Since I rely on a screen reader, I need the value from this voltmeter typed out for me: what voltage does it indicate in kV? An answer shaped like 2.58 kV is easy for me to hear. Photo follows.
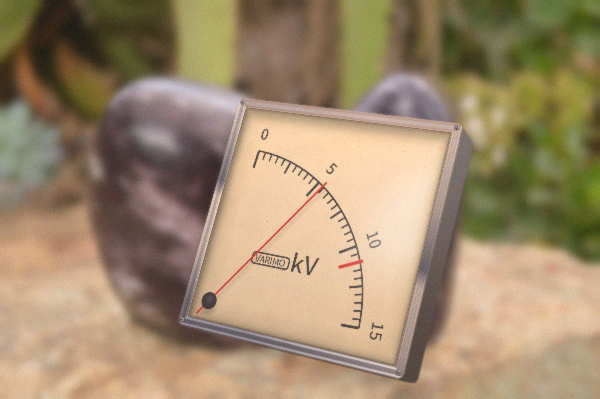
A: 5.5 kV
